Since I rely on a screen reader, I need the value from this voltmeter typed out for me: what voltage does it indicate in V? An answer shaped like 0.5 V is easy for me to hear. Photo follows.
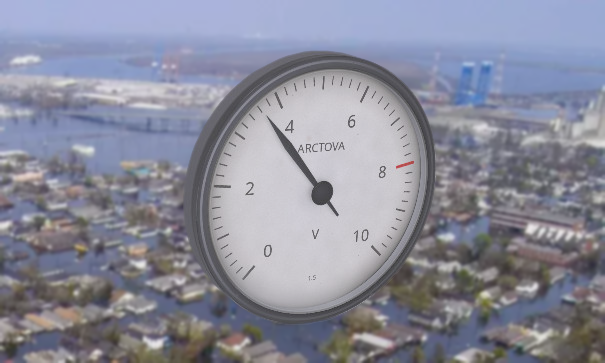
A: 3.6 V
